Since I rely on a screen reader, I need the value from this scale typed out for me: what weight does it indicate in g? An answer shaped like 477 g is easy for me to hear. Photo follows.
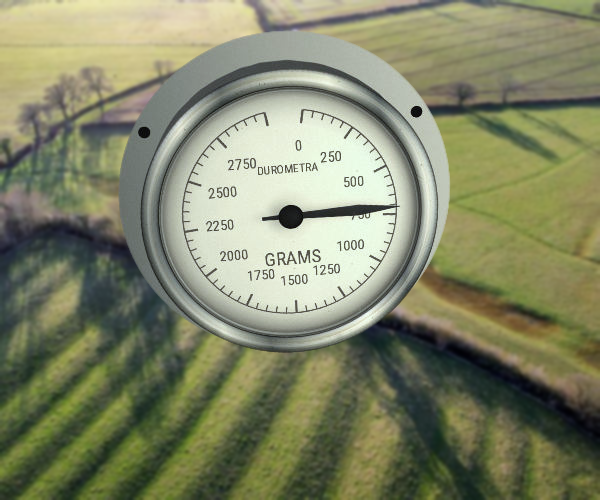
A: 700 g
